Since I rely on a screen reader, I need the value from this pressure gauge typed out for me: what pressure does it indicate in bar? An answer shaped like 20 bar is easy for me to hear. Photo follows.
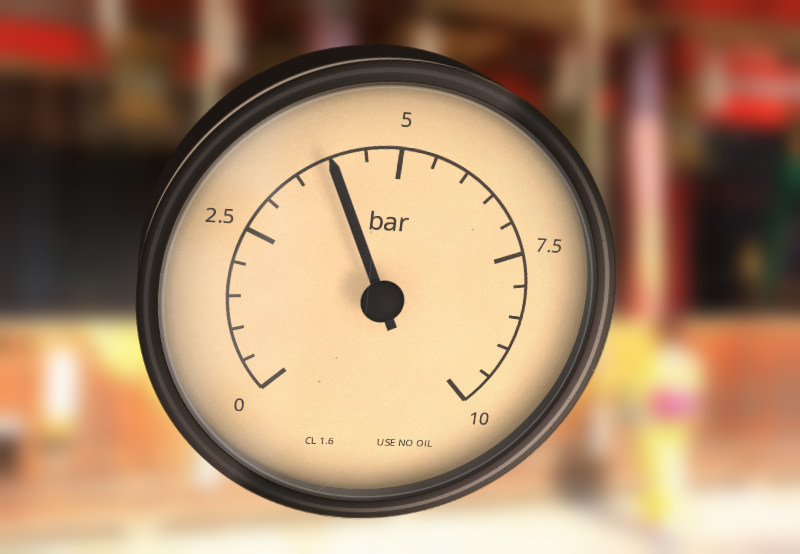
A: 4 bar
